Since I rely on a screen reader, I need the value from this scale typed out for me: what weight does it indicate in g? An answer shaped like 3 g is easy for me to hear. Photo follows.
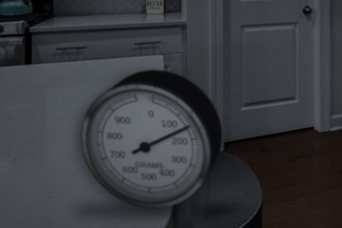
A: 150 g
